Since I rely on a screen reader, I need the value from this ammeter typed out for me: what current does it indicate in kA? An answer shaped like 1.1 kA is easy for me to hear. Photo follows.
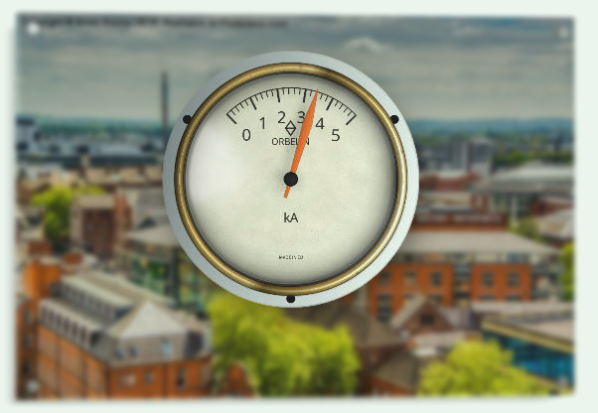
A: 3.4 kA
